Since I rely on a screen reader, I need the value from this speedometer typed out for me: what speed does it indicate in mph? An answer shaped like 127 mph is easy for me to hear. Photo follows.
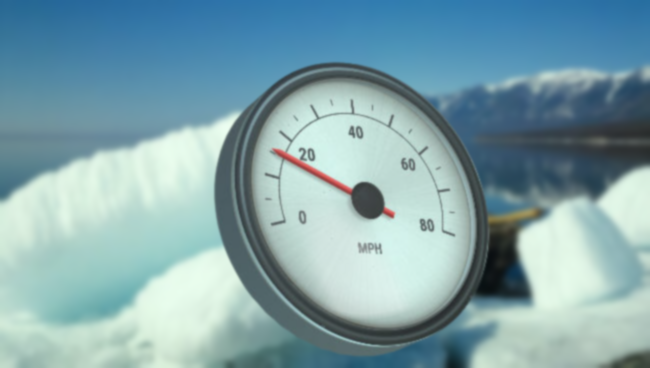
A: 15 mph
